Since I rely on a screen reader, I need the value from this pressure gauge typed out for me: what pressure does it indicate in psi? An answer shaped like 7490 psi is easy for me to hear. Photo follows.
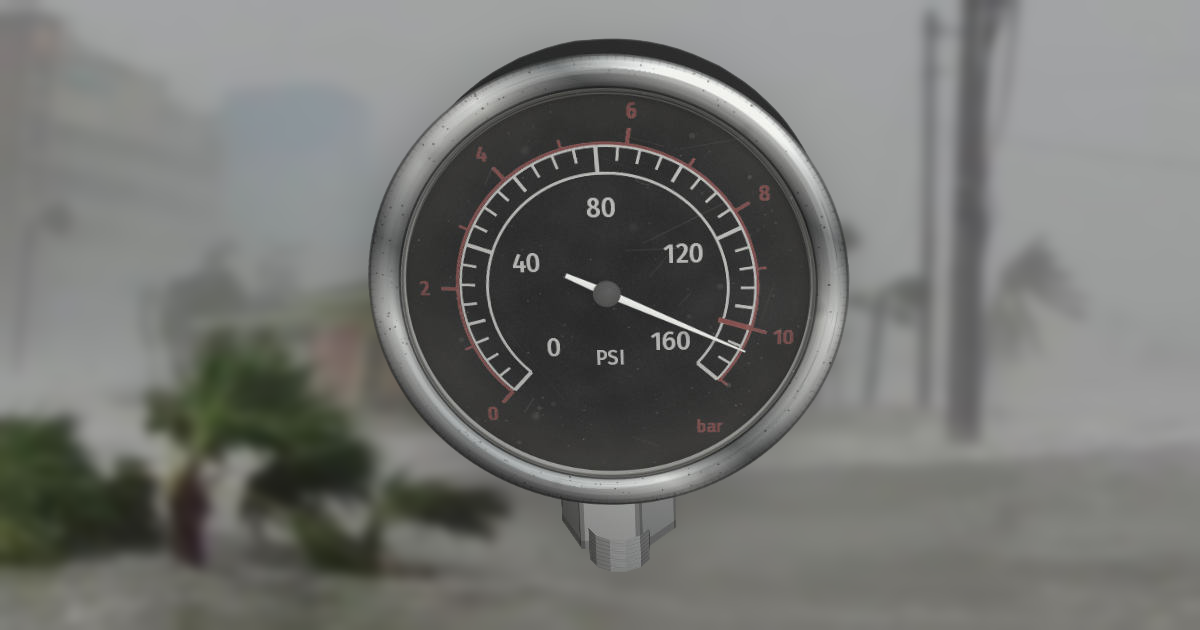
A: 150 psi
